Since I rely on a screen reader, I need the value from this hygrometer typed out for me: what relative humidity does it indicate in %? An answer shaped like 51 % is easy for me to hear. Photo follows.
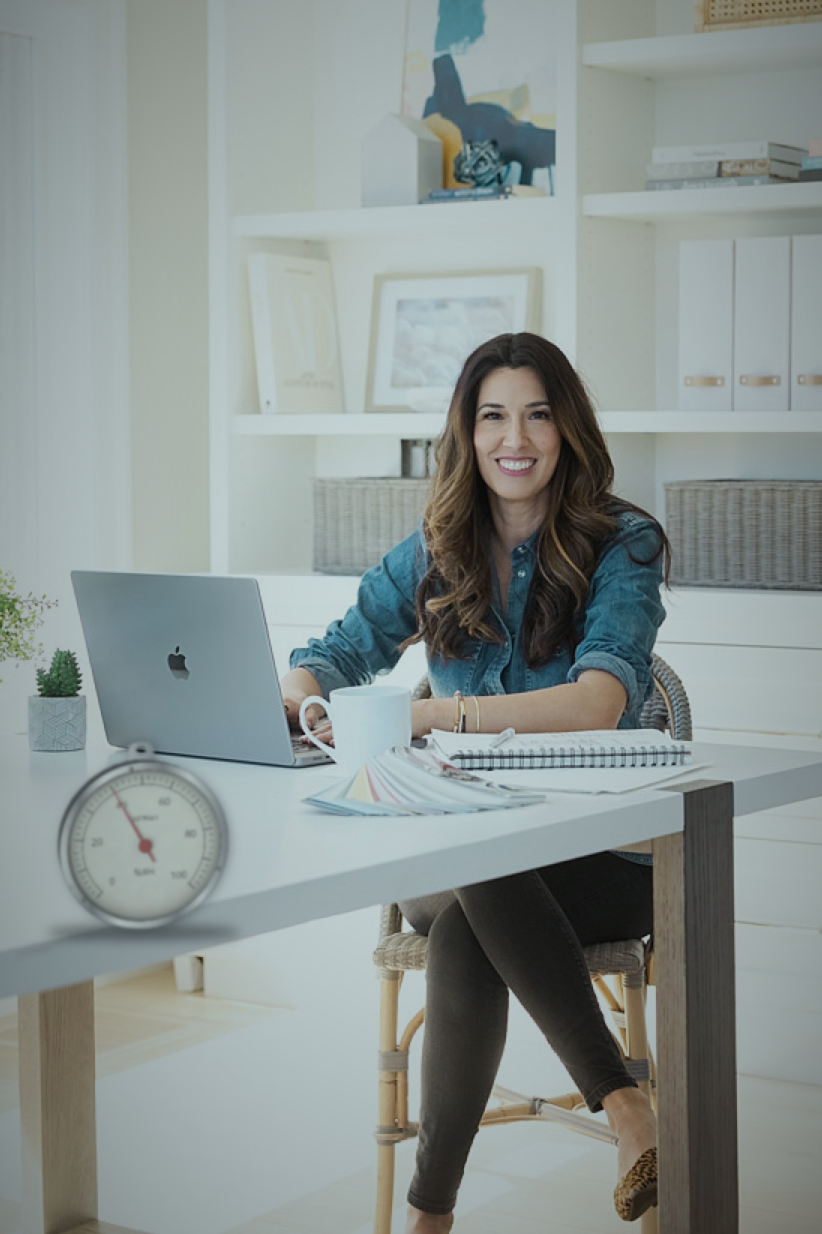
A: 40 %
